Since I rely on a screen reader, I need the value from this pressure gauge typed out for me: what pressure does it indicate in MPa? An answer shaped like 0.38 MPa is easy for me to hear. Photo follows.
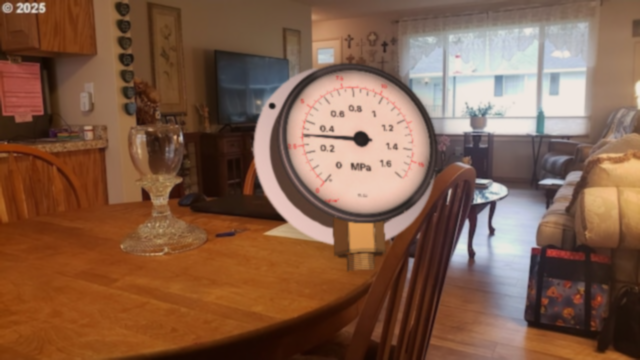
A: 0.3 MPa
